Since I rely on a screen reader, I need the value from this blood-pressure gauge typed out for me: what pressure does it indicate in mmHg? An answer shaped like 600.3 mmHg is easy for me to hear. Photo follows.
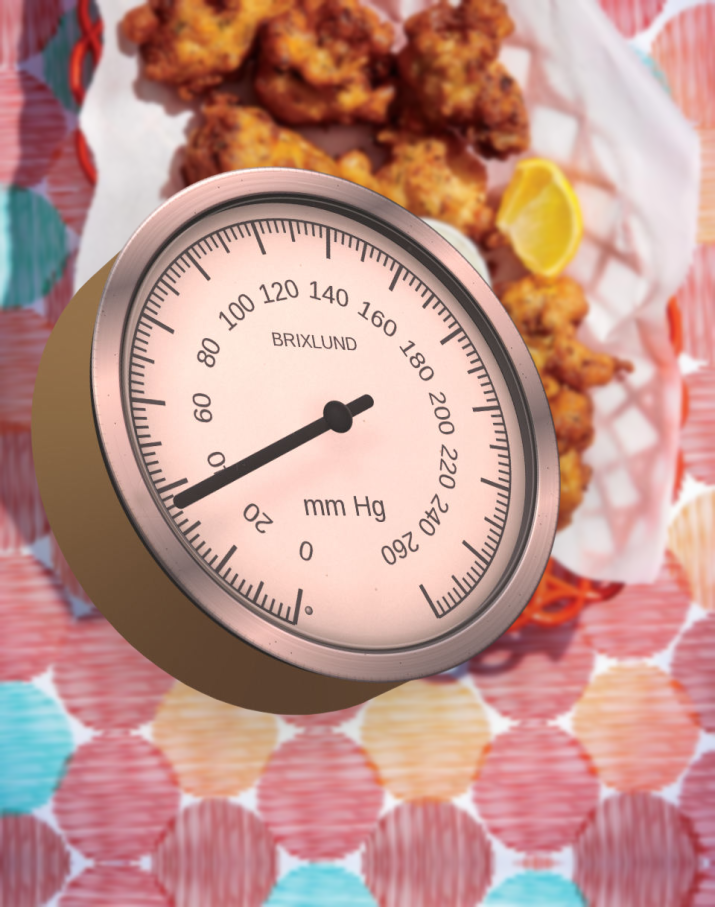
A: 36 mmHg
